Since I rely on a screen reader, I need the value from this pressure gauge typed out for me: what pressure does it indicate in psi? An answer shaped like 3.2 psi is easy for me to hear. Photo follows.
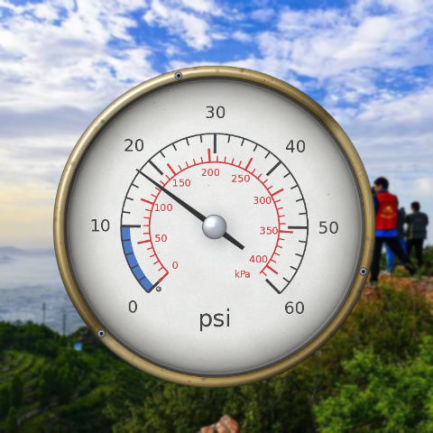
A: 18 psi
